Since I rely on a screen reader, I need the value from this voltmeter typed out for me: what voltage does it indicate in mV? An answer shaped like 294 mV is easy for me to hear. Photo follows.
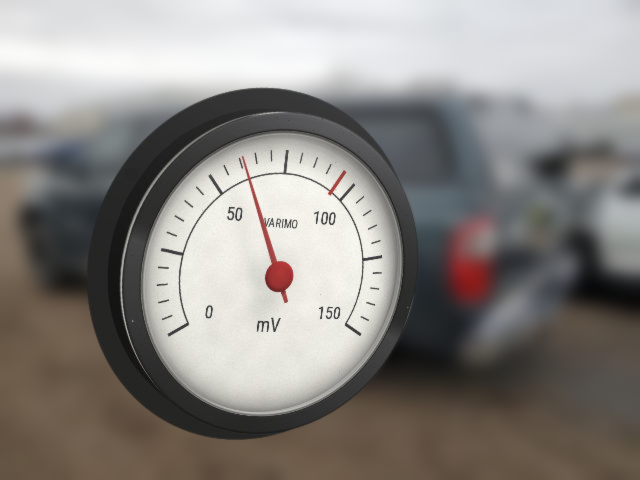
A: 60 mV
